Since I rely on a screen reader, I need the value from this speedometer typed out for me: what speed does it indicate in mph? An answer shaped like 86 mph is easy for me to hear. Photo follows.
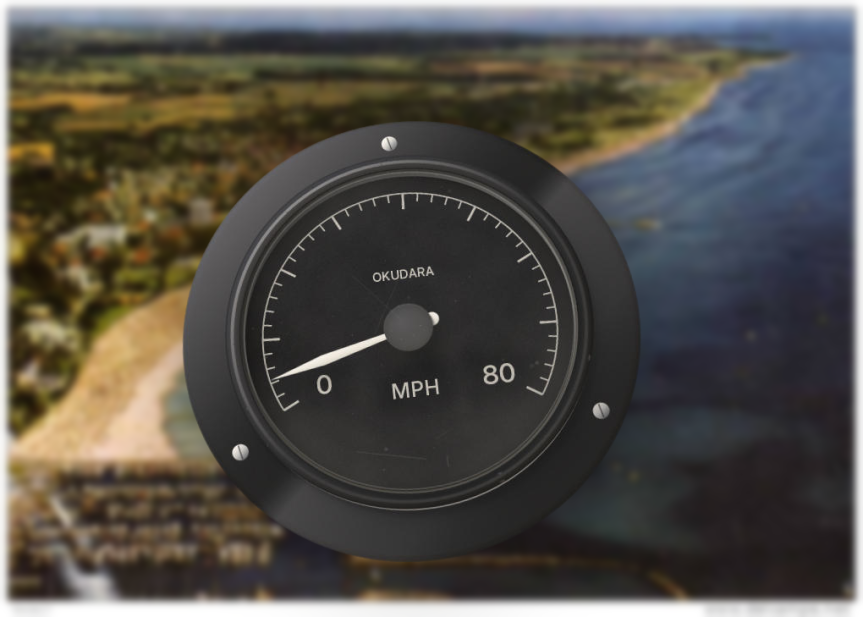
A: 4 mph
